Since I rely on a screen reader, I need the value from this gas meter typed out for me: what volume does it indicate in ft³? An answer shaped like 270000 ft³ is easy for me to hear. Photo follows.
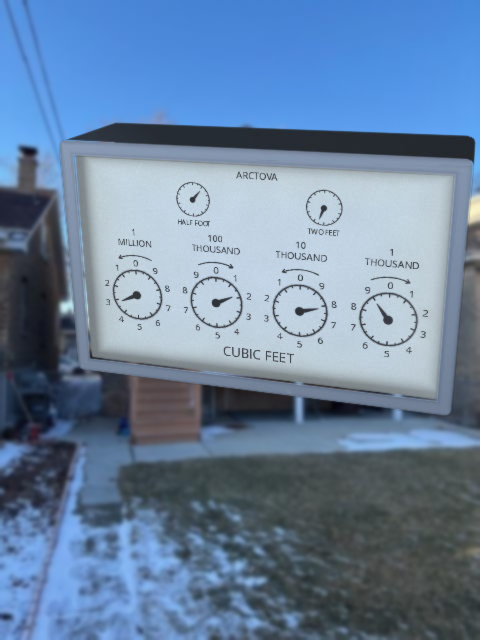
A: 317900 ft³
